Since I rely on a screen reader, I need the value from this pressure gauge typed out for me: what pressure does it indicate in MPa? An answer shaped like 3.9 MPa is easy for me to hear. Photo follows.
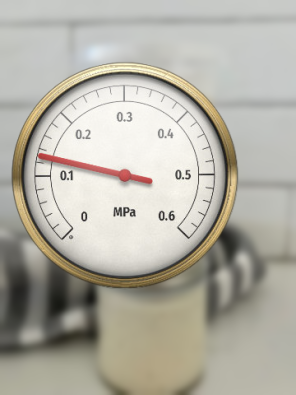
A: 0.13 MPa
